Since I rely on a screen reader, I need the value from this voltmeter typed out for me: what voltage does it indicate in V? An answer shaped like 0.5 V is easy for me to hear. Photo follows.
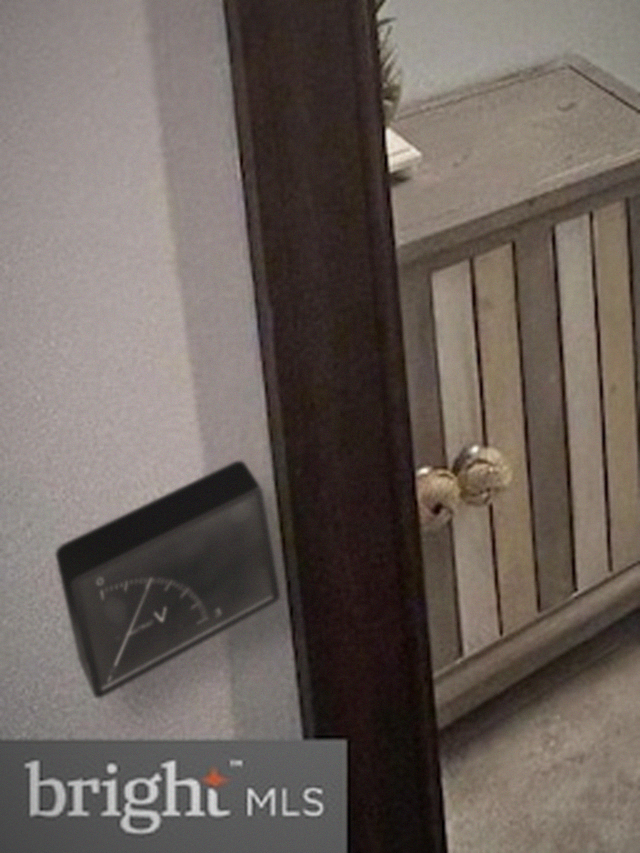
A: 1 V
